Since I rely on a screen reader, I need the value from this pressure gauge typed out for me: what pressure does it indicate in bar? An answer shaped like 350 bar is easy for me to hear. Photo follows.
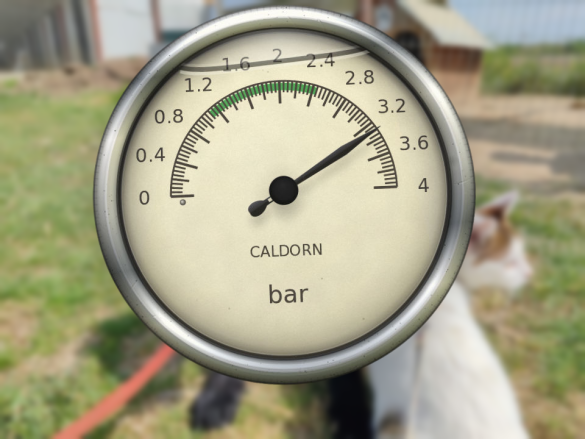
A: 3.3 bar
